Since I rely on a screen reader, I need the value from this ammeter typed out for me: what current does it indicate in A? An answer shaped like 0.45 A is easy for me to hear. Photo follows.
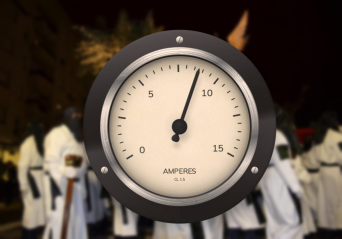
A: 8.75 A
